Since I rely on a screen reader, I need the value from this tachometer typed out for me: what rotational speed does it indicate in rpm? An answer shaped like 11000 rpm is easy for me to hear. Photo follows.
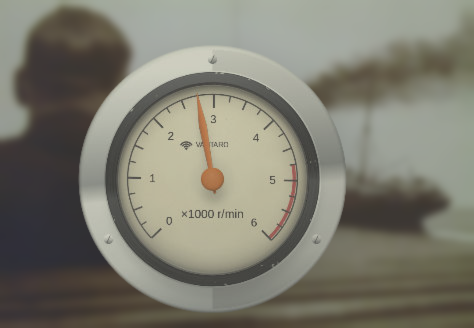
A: 2750 rpm
